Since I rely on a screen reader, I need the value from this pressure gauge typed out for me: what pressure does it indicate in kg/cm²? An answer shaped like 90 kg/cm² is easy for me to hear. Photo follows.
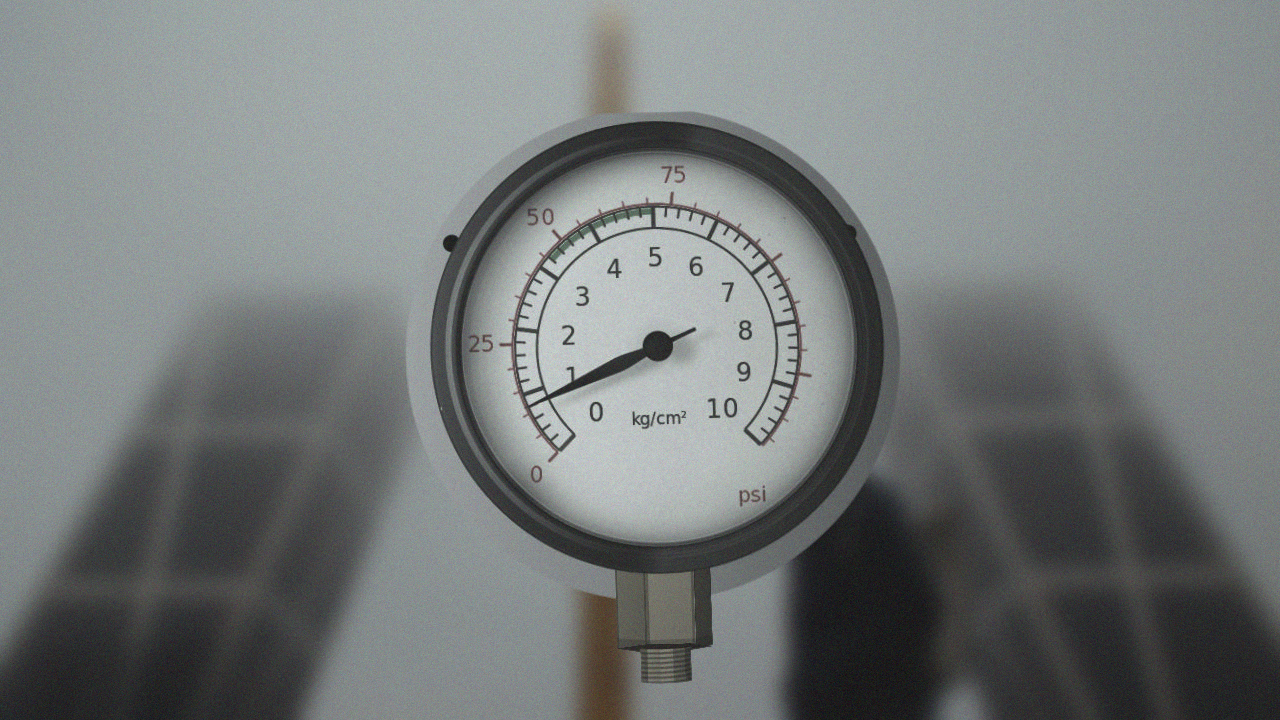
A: 0.8 kg/cm²
